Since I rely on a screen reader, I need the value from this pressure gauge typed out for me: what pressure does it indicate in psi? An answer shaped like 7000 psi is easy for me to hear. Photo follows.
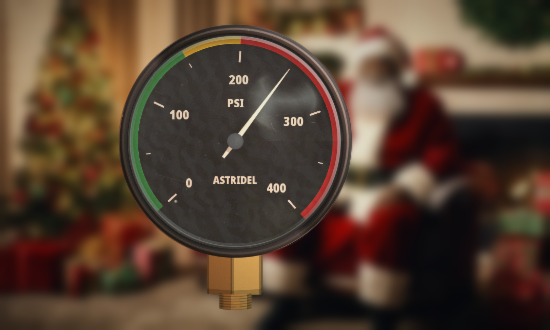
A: 250 psi
